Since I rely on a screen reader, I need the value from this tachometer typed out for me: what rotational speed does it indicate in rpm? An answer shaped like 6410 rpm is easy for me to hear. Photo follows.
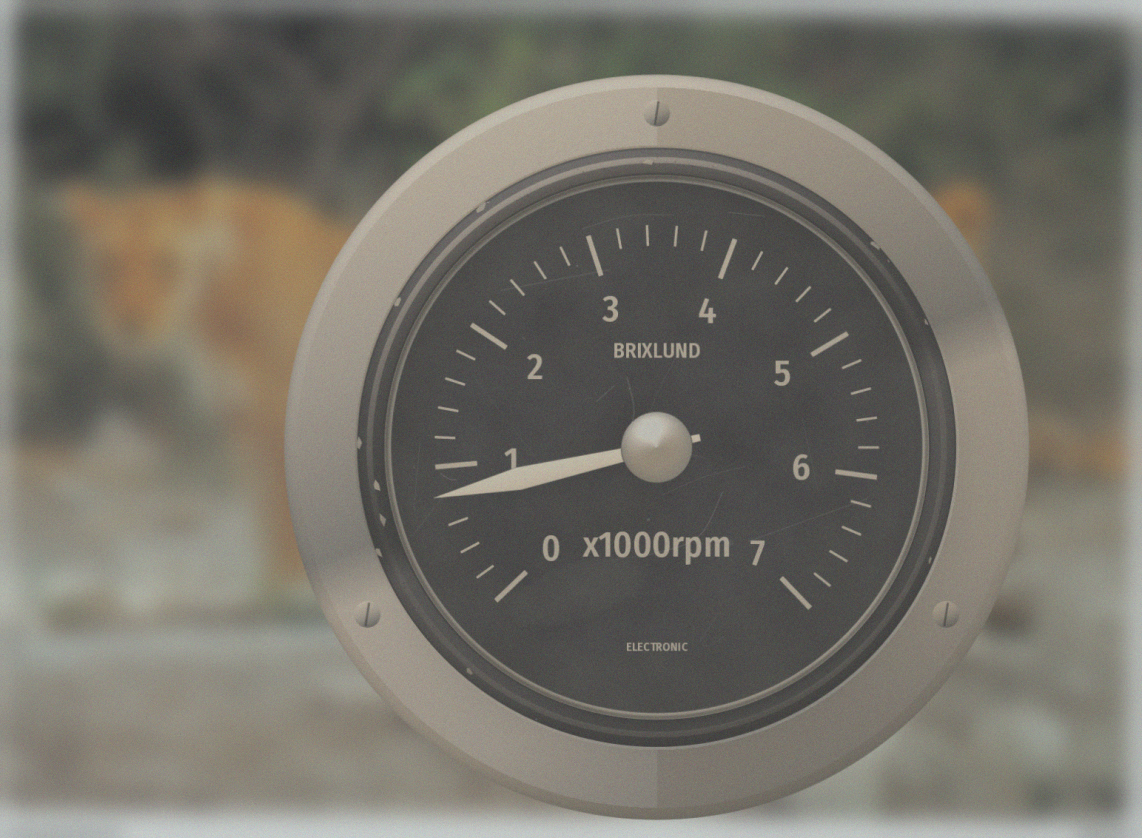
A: 800 rpm
